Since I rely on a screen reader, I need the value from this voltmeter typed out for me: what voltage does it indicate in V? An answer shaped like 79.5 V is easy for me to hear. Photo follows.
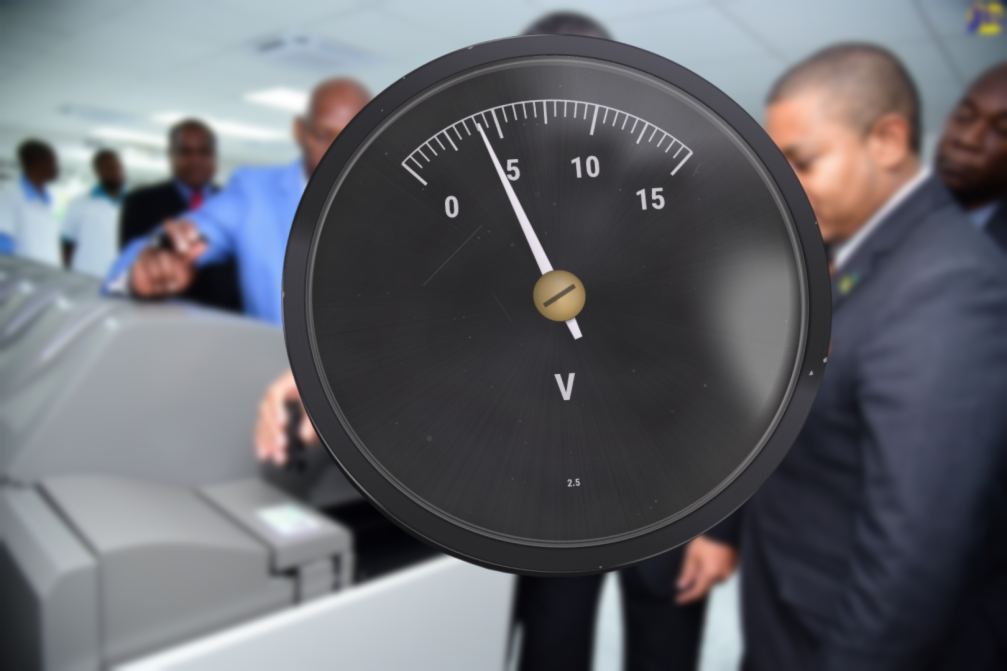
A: 4 V
